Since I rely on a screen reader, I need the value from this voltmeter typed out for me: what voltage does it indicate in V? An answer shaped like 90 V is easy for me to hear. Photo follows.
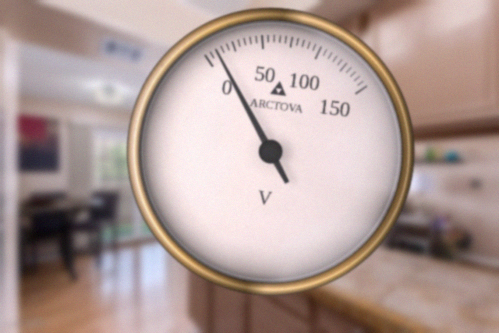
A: 10 V
